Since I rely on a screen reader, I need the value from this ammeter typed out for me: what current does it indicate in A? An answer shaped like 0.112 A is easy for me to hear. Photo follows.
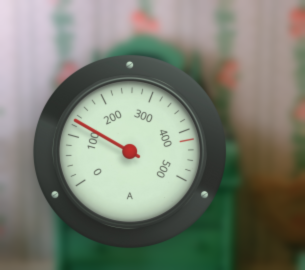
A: 130 A
